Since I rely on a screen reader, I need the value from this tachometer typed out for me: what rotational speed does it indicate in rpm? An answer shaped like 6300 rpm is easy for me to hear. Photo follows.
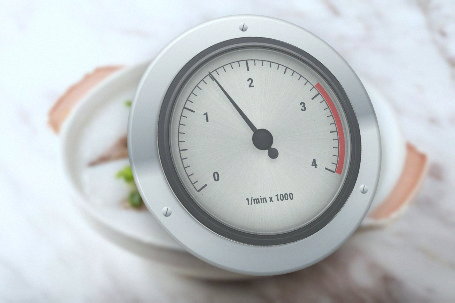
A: 1500 rpm
